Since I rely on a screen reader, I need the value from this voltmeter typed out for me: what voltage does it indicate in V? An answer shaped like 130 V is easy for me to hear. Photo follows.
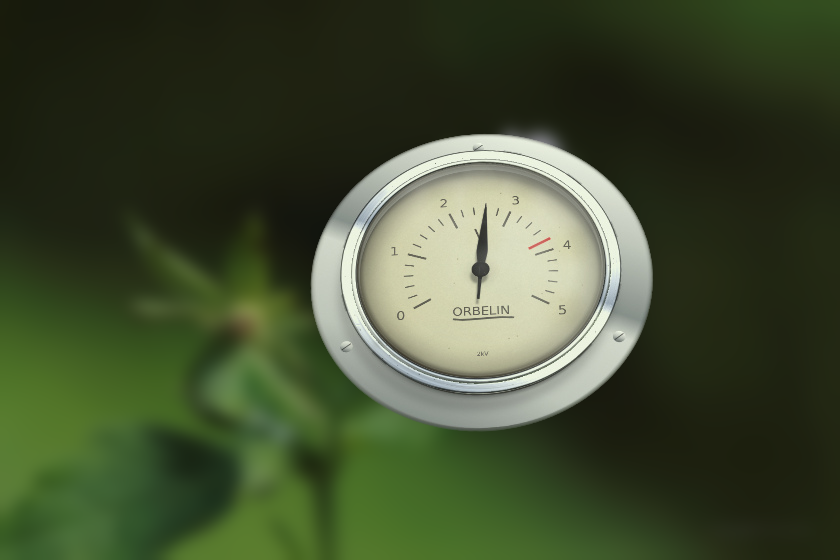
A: 2.6 V
